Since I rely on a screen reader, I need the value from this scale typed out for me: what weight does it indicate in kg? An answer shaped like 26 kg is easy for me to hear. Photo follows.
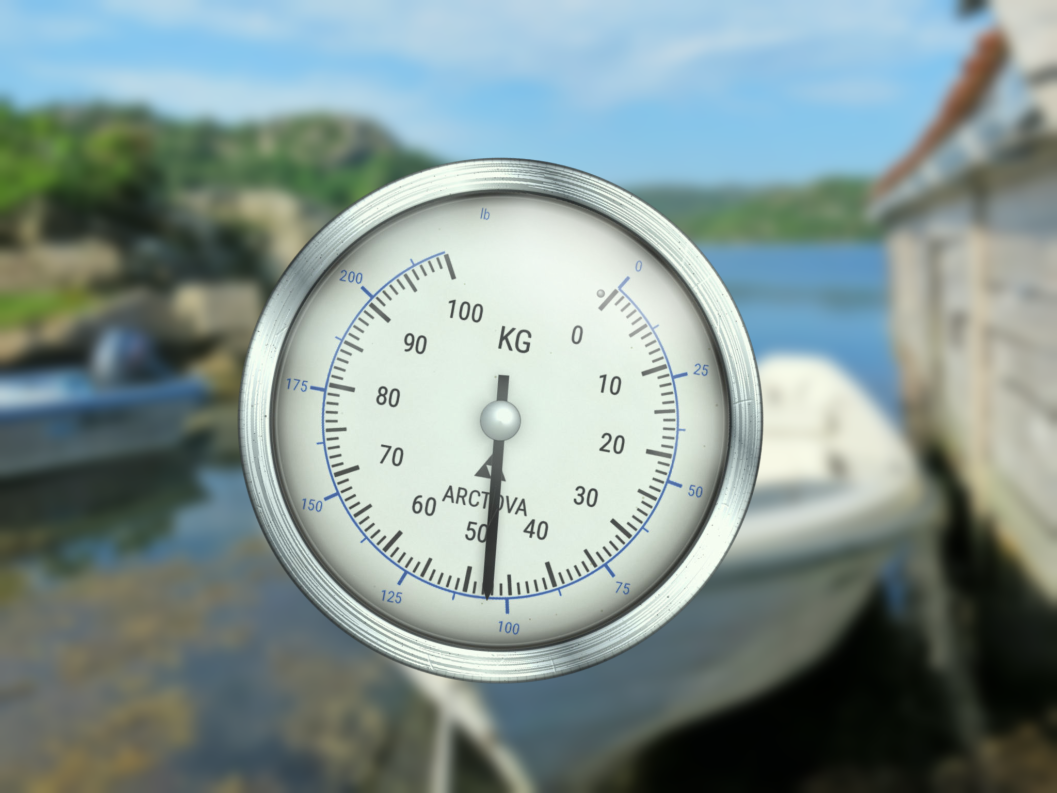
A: 47.5 kg
